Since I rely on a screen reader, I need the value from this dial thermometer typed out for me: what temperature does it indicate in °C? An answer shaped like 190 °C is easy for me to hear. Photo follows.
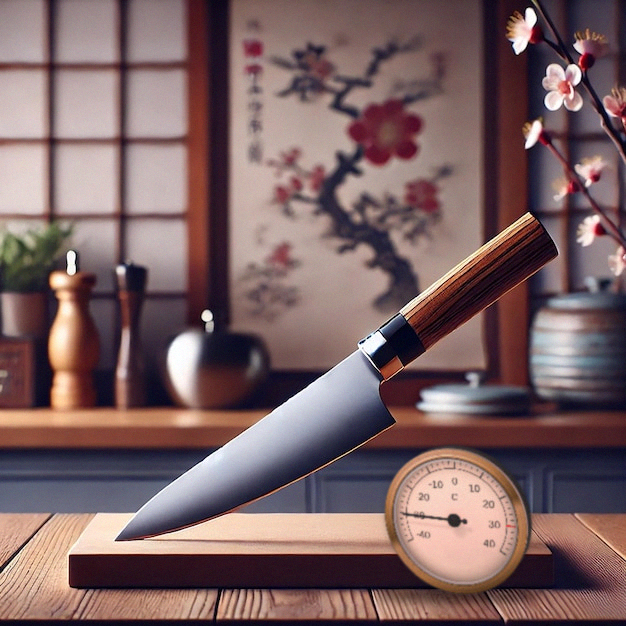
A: -30 °C
